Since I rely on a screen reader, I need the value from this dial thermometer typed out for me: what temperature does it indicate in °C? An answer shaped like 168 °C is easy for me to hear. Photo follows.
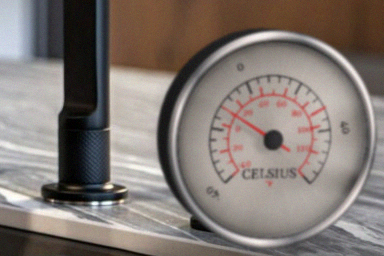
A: -12 °C
